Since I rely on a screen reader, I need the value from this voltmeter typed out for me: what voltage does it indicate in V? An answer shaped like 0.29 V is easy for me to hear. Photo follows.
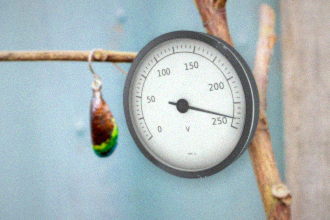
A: 240 V
